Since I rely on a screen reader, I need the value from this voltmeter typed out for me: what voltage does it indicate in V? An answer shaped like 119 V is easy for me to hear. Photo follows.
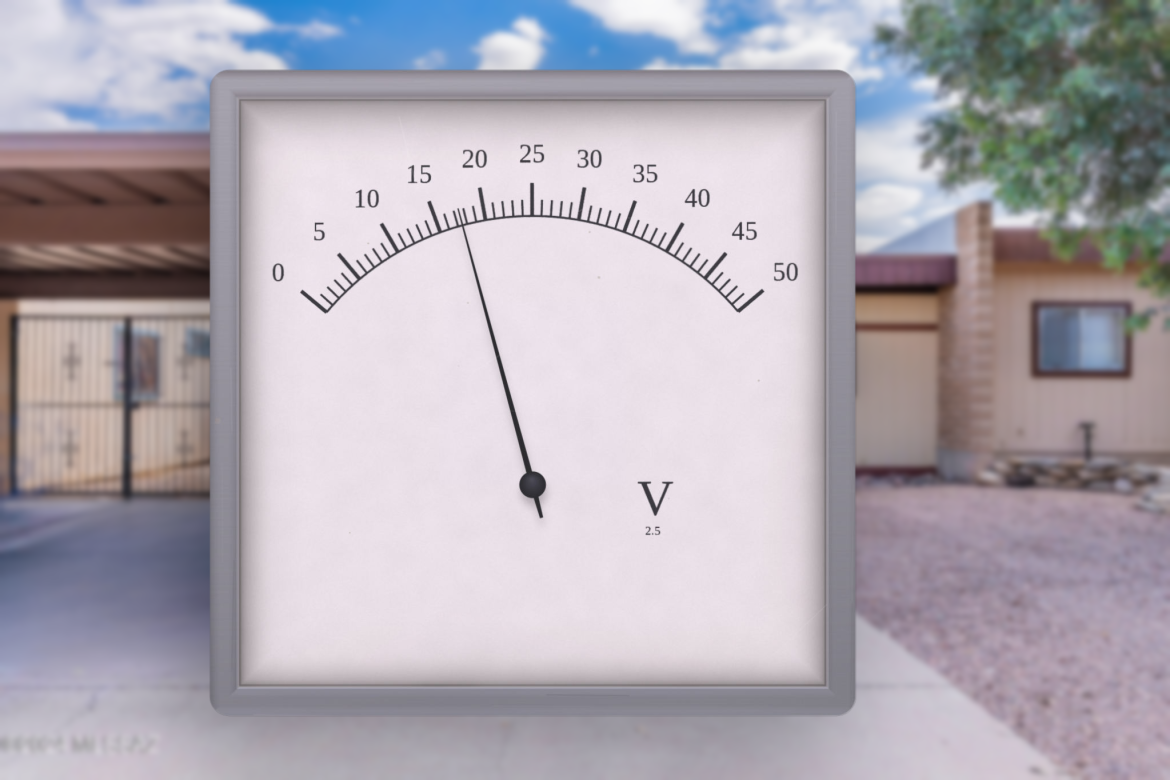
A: 17.5 V
